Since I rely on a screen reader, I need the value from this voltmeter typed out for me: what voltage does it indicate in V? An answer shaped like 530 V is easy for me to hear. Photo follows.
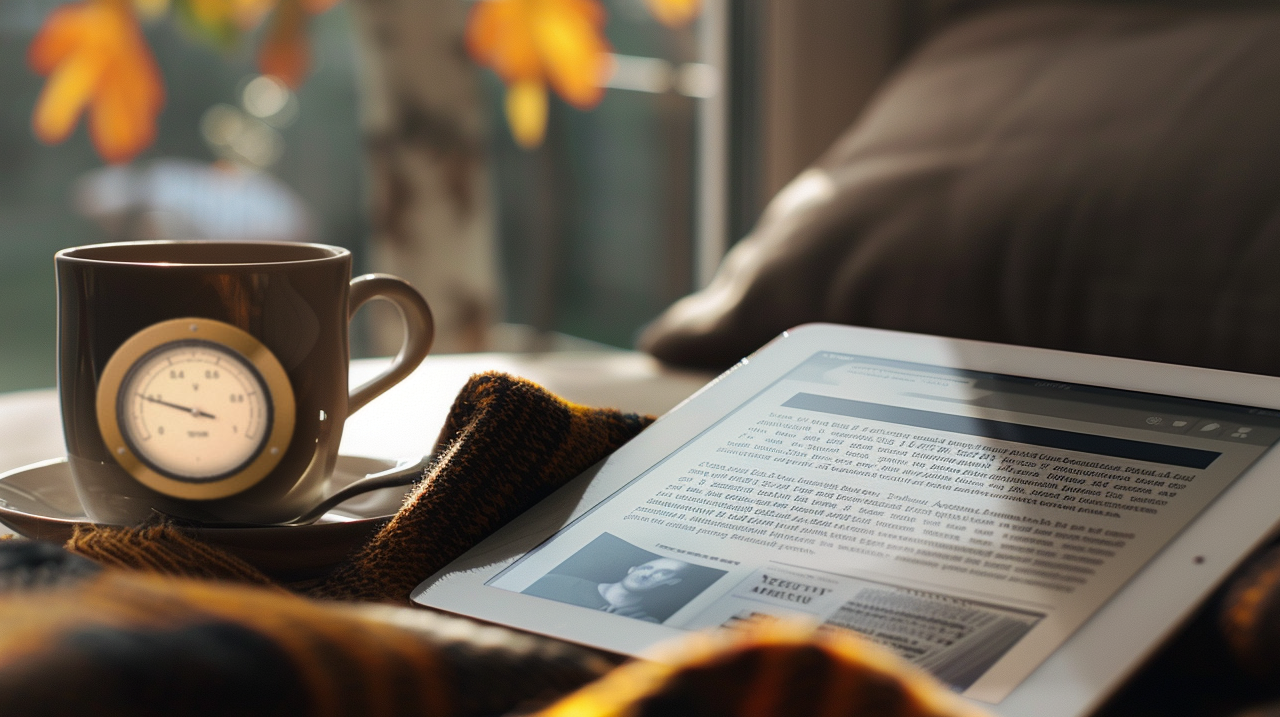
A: 0.2 V
